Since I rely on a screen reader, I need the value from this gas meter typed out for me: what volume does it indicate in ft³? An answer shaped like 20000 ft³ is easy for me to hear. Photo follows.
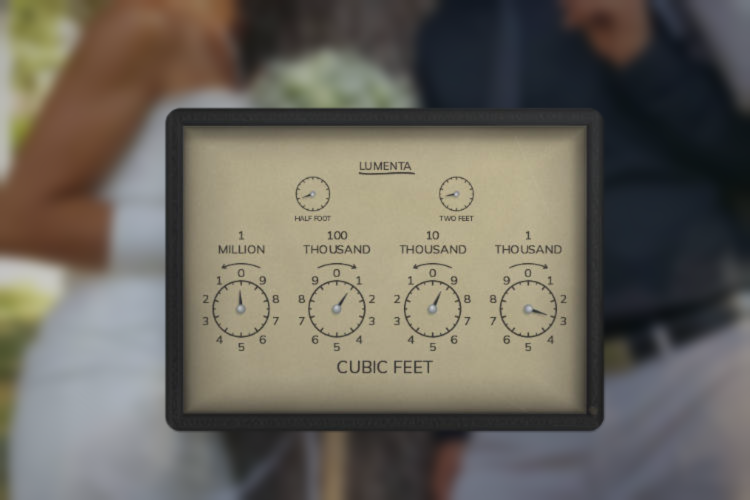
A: 9300 ft³
